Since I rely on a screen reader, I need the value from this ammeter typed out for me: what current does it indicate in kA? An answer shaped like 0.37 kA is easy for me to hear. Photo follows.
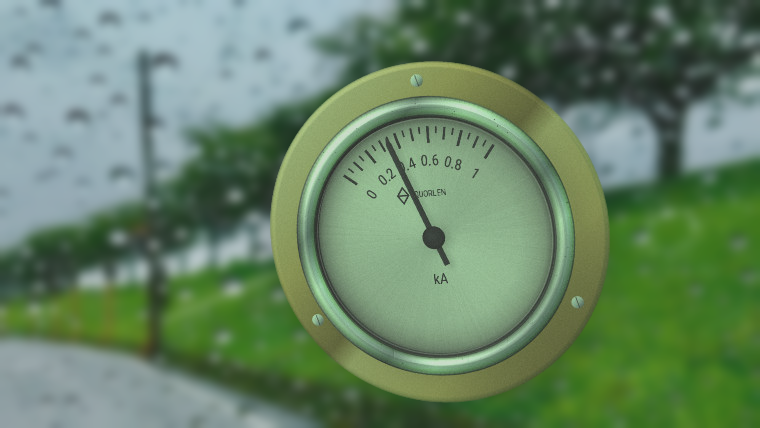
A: 0.35 kA
